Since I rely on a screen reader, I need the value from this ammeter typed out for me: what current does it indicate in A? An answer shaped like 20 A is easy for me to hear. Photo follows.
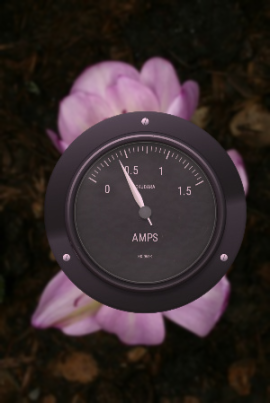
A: 0.4 A
